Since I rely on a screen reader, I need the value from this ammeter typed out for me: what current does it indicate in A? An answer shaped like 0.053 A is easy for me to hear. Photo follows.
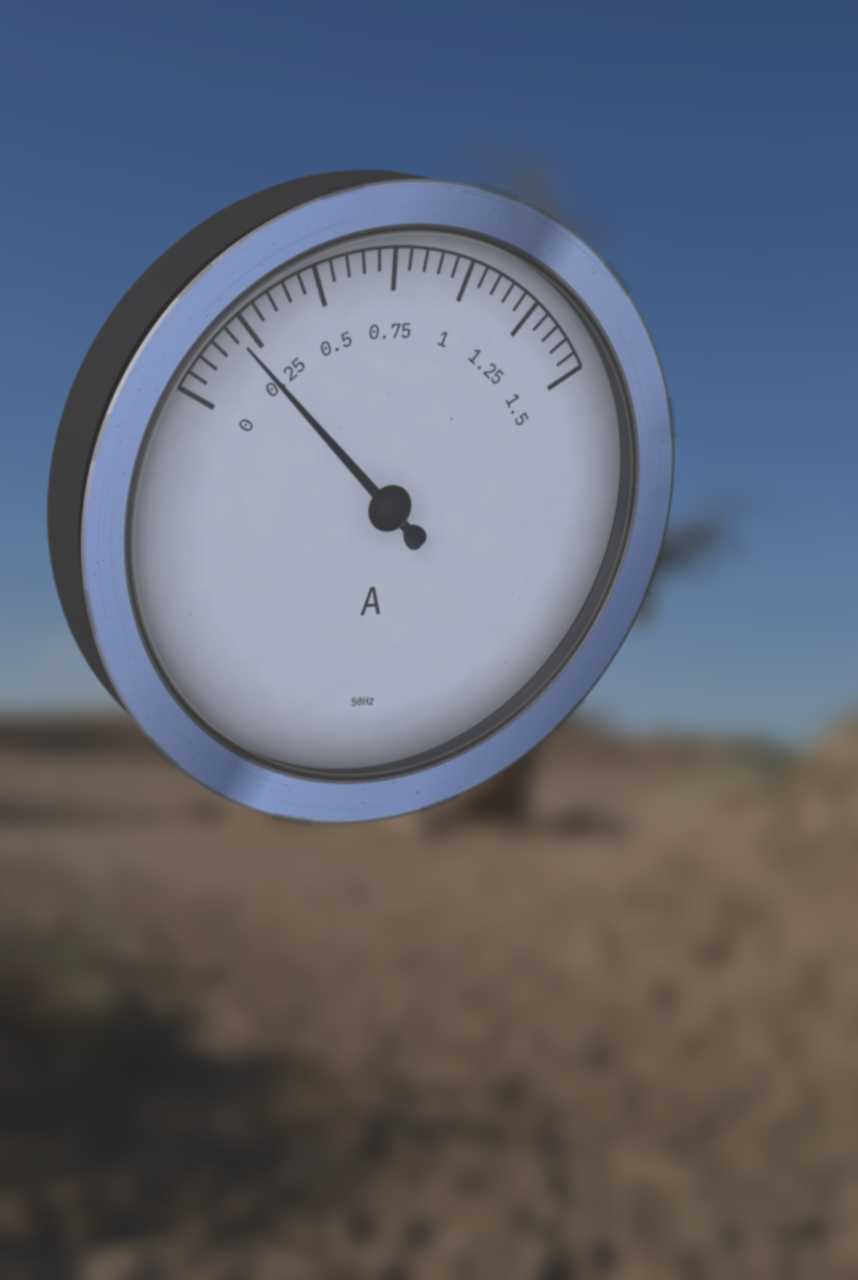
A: 0.2 A
